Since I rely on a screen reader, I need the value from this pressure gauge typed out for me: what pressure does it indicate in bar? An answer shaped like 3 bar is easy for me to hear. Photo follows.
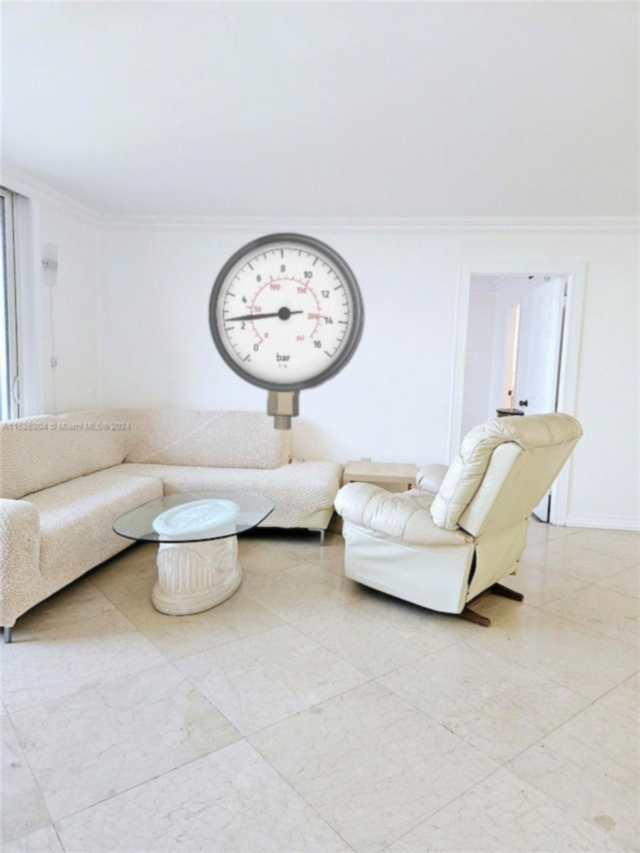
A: 2.5 bar
